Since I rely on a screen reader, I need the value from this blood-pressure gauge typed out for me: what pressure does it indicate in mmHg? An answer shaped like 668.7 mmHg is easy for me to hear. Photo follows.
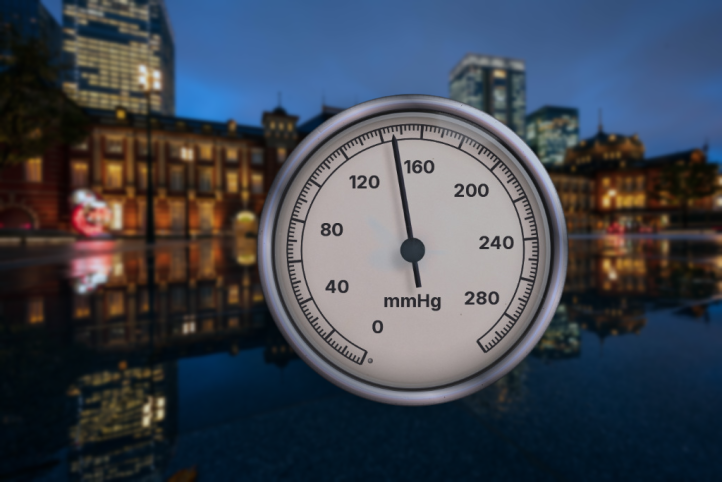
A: 146 mmHg
